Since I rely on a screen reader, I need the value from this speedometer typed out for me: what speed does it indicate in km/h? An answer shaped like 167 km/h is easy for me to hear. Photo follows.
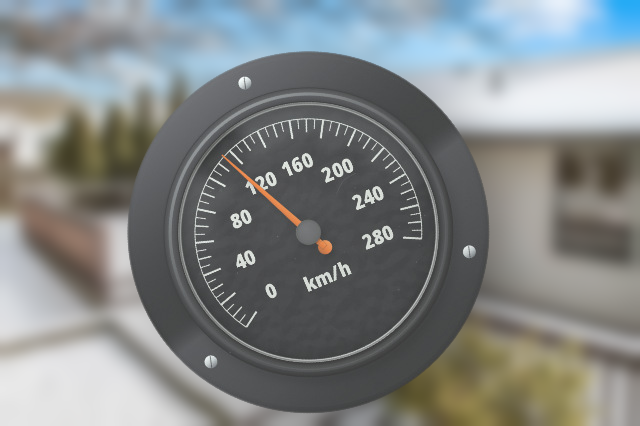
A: 115 km/h
